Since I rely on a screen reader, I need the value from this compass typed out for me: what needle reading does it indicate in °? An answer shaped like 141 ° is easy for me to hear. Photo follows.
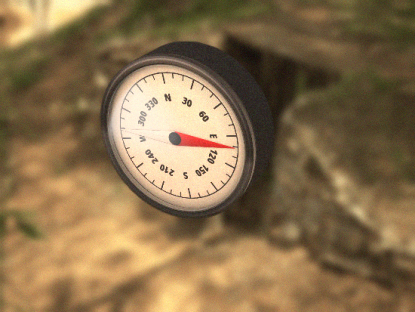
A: 100 °
